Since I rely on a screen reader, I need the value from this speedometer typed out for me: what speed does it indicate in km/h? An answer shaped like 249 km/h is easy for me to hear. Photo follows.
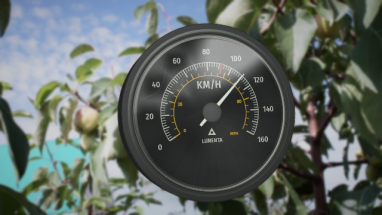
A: 110 km/h
